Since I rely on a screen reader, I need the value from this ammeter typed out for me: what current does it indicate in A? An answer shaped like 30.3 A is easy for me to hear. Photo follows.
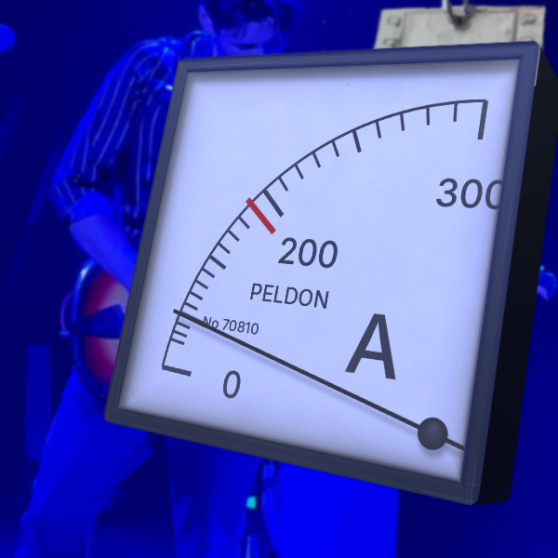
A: 100 A
